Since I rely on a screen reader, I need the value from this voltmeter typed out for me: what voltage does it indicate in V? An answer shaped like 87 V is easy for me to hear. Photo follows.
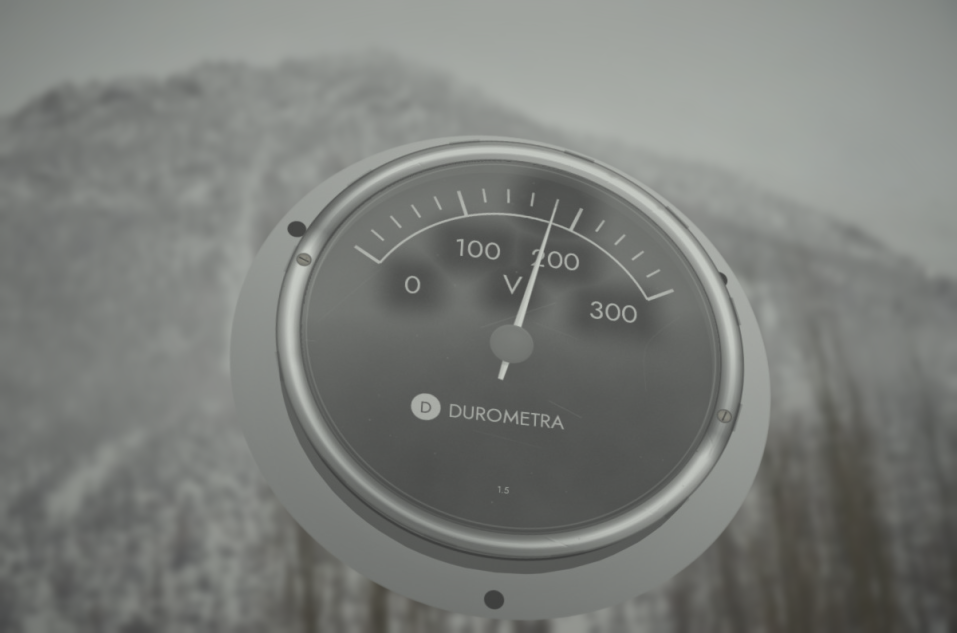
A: 180 V
